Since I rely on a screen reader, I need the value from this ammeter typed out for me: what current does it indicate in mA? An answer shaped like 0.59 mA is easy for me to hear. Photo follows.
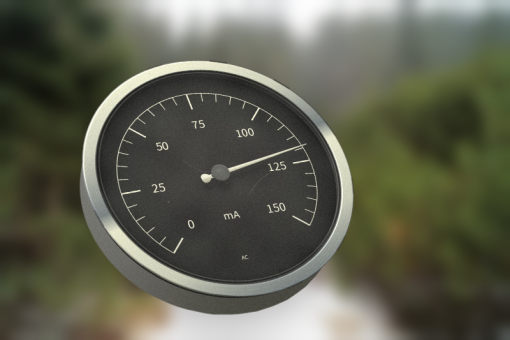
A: 120 mA
